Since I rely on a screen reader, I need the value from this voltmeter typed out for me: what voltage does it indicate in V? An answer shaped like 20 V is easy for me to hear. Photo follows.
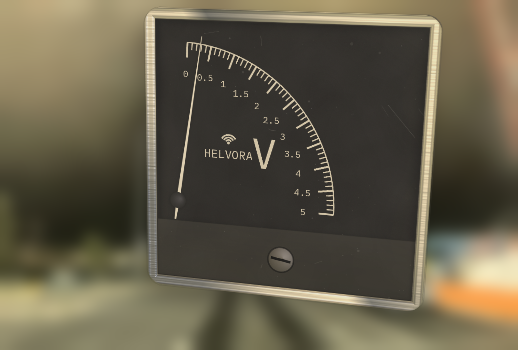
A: 0.3 V
